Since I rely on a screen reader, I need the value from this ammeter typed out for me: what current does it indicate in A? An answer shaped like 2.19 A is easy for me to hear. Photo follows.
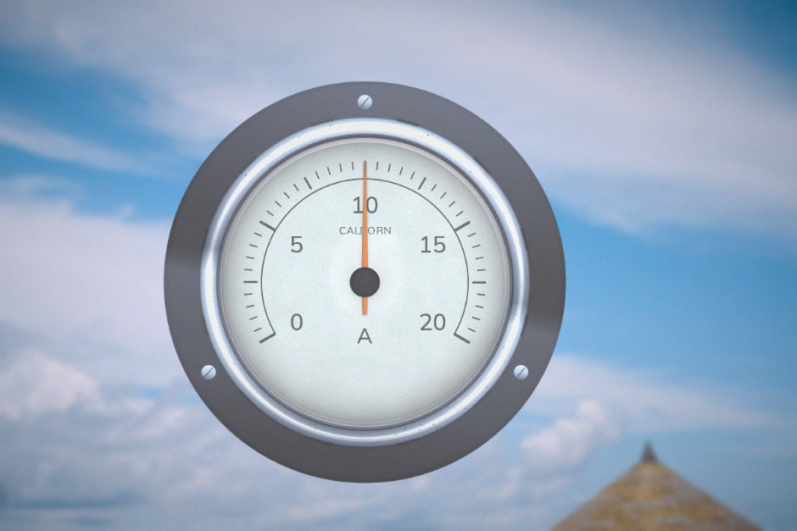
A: 10 A
